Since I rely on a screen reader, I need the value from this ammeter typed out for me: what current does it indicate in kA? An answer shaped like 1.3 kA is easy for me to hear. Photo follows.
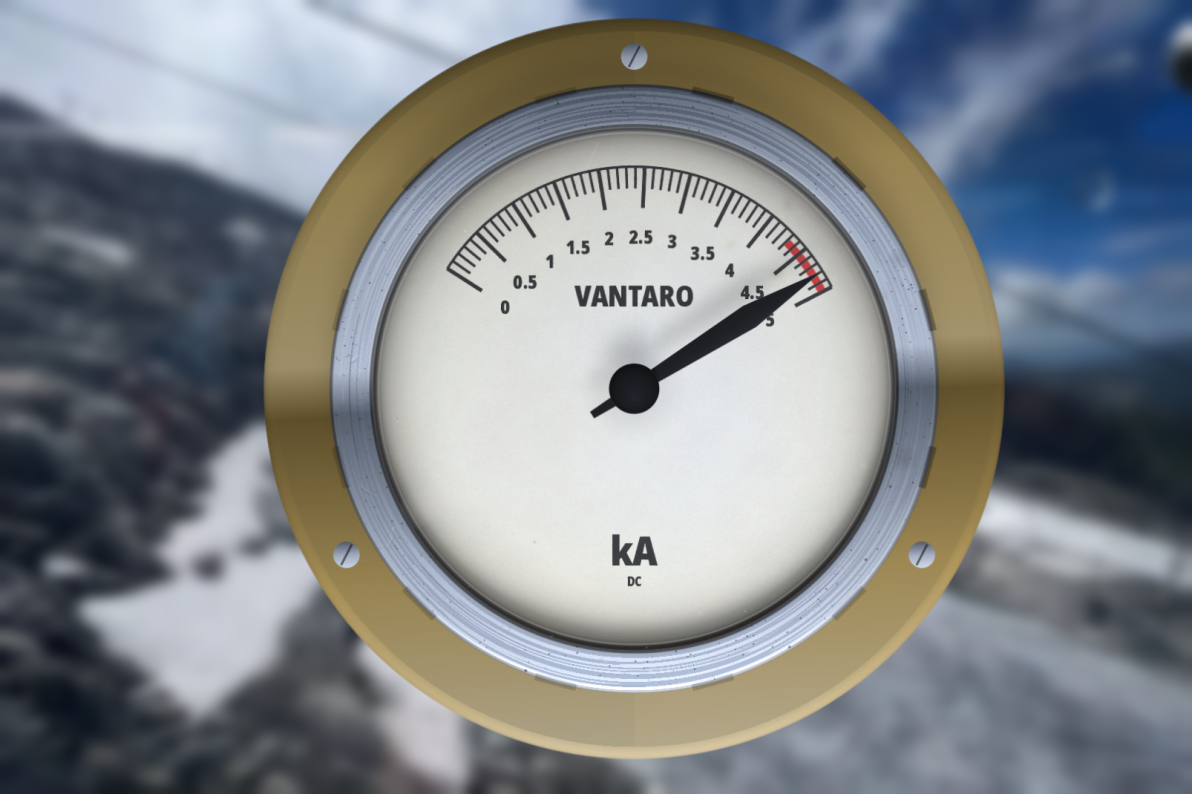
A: 4.8 kA
